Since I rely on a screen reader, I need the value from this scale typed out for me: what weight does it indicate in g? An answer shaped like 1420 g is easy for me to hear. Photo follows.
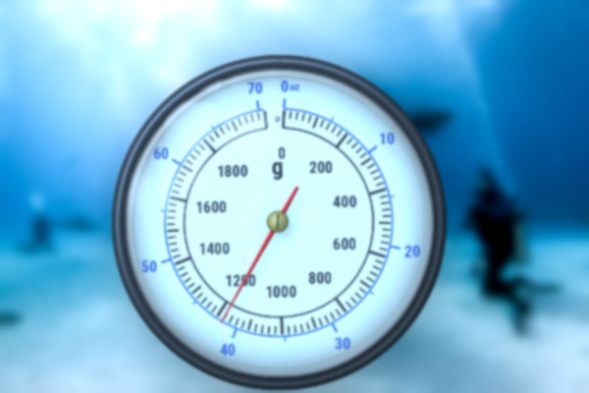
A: 1180 g
